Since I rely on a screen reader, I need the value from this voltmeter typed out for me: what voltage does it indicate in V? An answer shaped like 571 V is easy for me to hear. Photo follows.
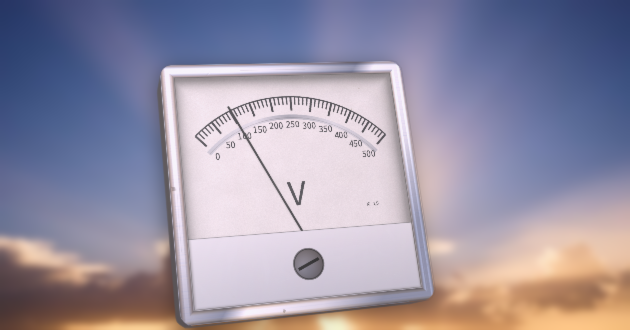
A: 100 V
